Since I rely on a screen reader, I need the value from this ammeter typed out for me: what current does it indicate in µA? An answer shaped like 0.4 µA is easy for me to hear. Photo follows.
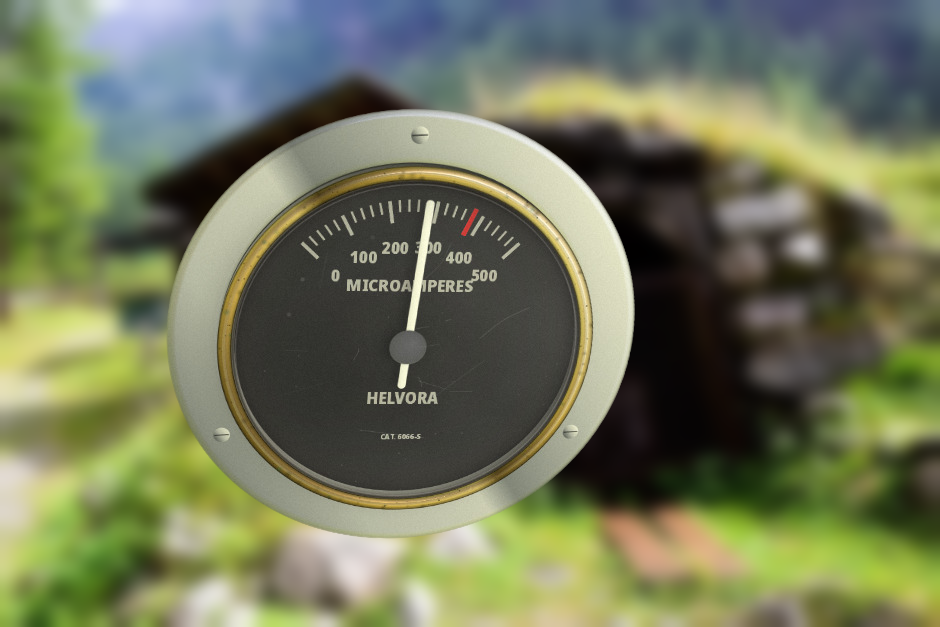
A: 280 µA
